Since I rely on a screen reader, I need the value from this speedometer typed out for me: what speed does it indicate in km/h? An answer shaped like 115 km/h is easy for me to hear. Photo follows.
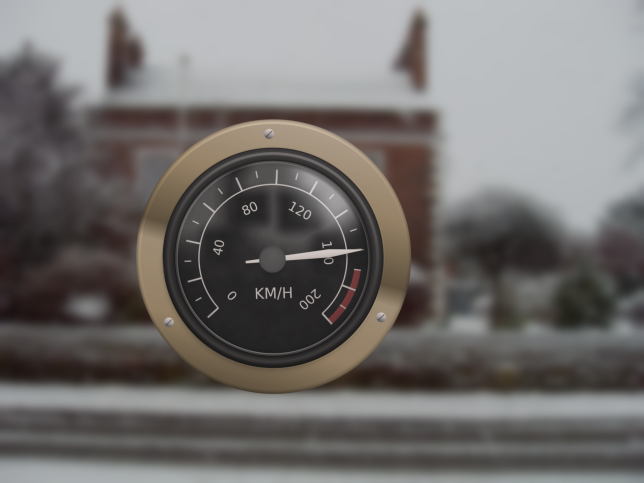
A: 160 km/h
